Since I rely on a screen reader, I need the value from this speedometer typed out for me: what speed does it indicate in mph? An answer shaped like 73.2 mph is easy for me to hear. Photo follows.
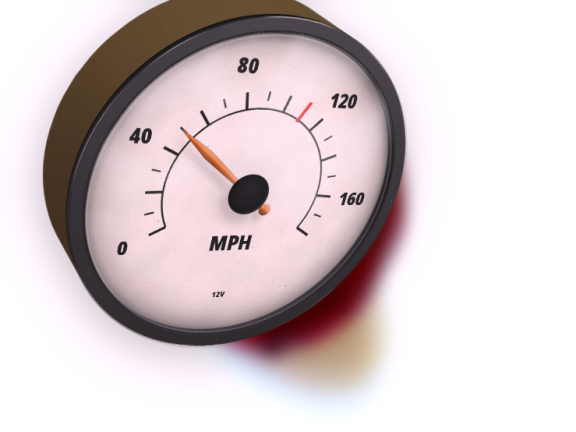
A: 50 mph
